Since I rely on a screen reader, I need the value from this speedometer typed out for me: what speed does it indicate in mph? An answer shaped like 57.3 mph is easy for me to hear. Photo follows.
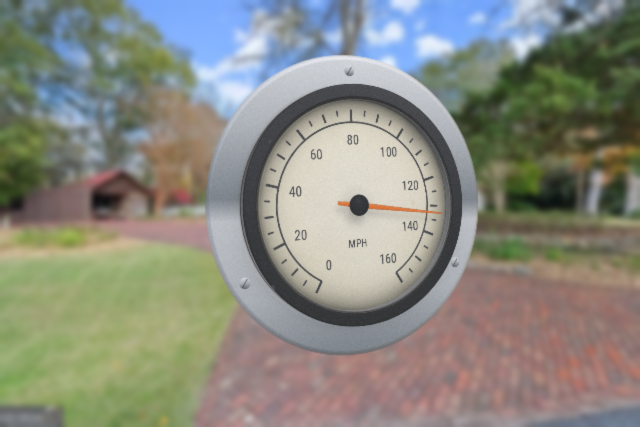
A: 132.5 mph
